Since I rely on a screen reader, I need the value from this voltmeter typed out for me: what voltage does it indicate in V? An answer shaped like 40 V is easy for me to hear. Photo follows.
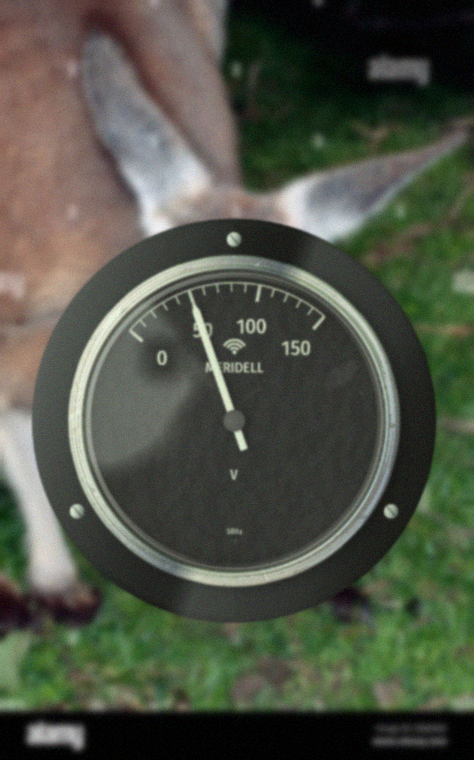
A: 50 V
